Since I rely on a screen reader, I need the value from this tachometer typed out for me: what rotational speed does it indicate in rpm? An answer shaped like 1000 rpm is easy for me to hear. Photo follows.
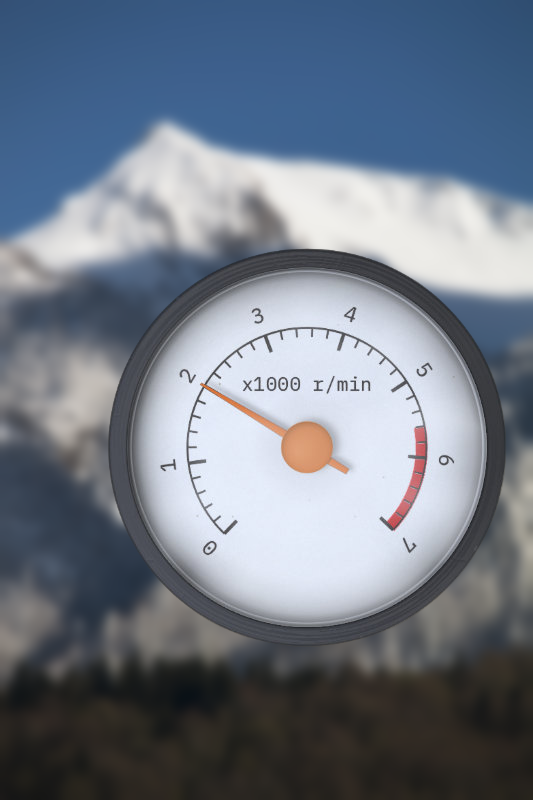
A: 2000 rpm
